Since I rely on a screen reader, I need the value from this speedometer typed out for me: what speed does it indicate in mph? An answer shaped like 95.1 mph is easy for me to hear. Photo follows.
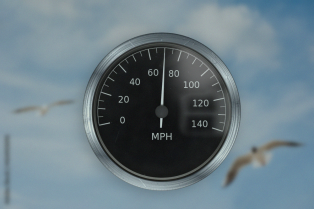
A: 70 mph
